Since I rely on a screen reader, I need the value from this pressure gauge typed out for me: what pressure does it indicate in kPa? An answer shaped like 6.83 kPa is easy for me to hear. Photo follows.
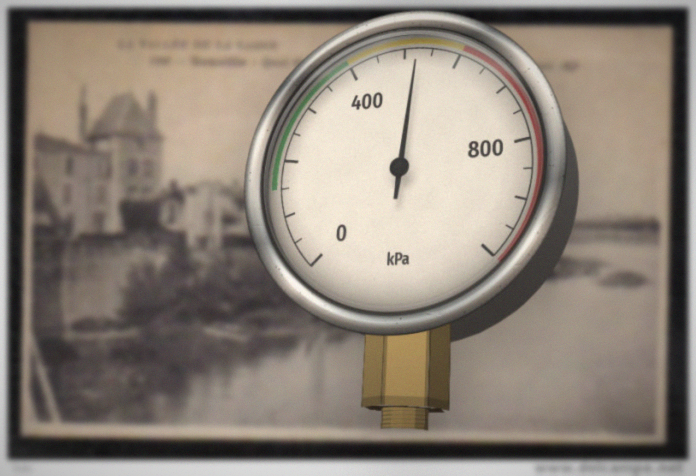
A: 525 kPa
